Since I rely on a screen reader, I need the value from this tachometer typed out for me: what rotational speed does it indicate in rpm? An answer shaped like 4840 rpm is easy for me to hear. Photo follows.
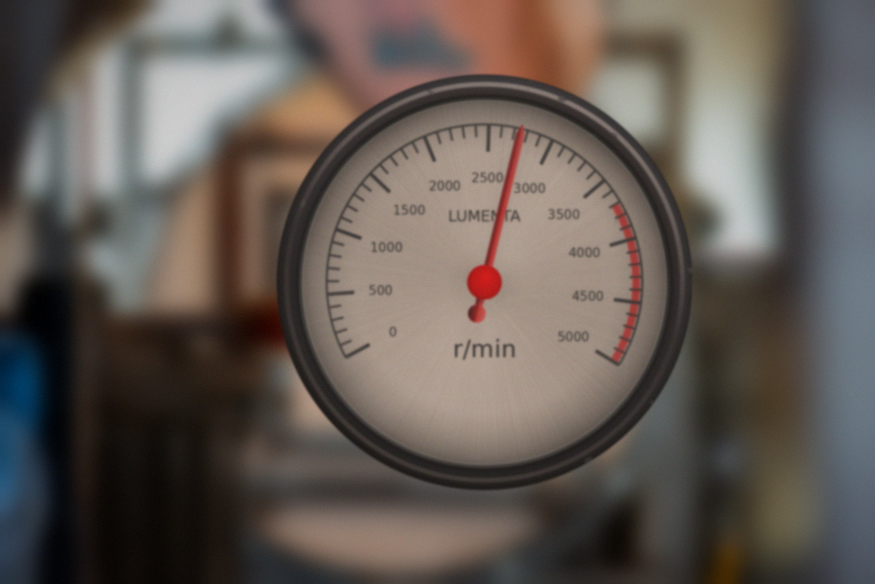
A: 2750 rpm
